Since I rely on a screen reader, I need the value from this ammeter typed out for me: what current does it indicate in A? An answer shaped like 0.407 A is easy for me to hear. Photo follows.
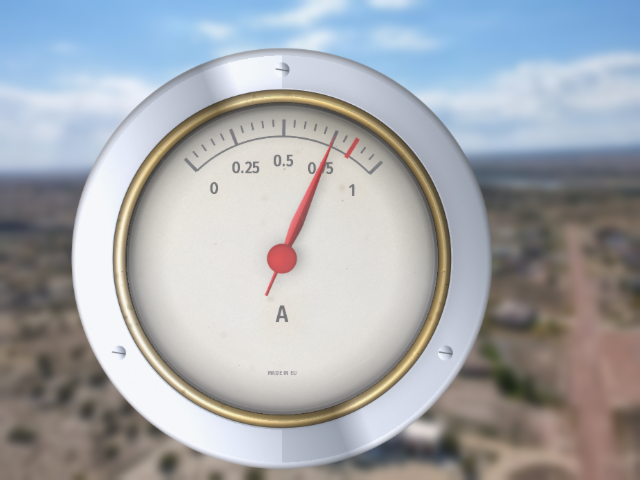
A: 0.75 A
